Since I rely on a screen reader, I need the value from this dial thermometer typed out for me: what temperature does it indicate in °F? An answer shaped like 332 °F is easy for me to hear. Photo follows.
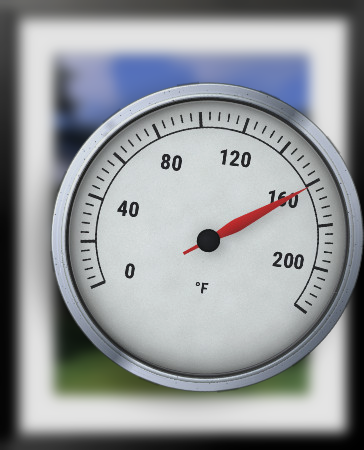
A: 160 °F
